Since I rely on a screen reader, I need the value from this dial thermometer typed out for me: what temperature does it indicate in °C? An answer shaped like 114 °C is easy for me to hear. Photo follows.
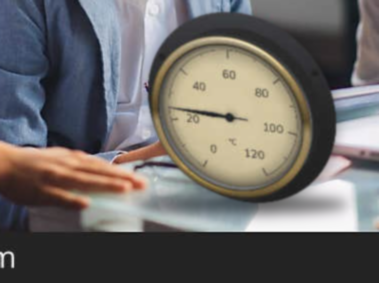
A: 25 °C
